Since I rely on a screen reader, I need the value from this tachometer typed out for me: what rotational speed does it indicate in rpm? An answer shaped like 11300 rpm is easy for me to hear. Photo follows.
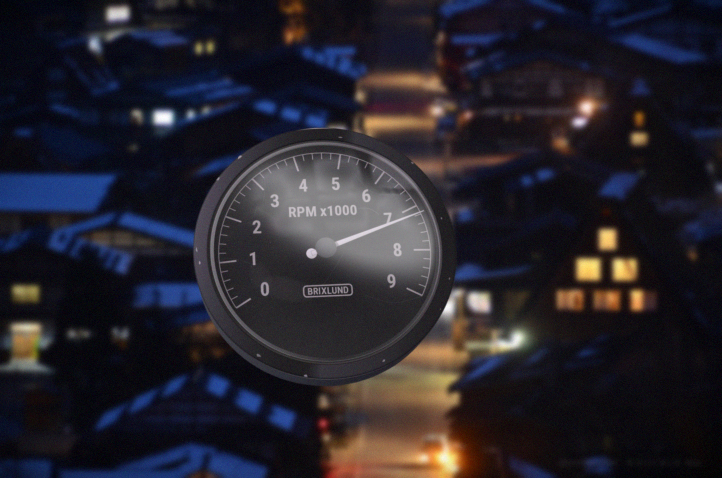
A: 7200 rpm
